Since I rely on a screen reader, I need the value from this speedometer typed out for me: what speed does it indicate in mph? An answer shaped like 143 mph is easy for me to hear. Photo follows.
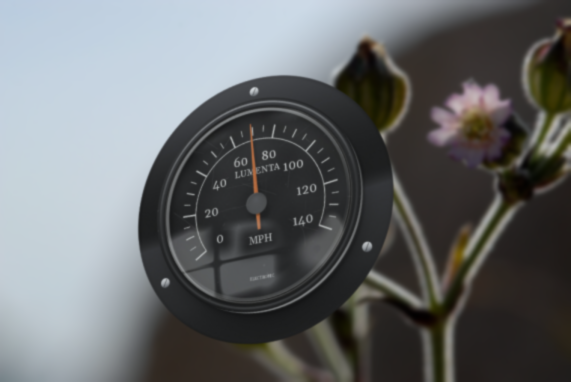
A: 70 mph
